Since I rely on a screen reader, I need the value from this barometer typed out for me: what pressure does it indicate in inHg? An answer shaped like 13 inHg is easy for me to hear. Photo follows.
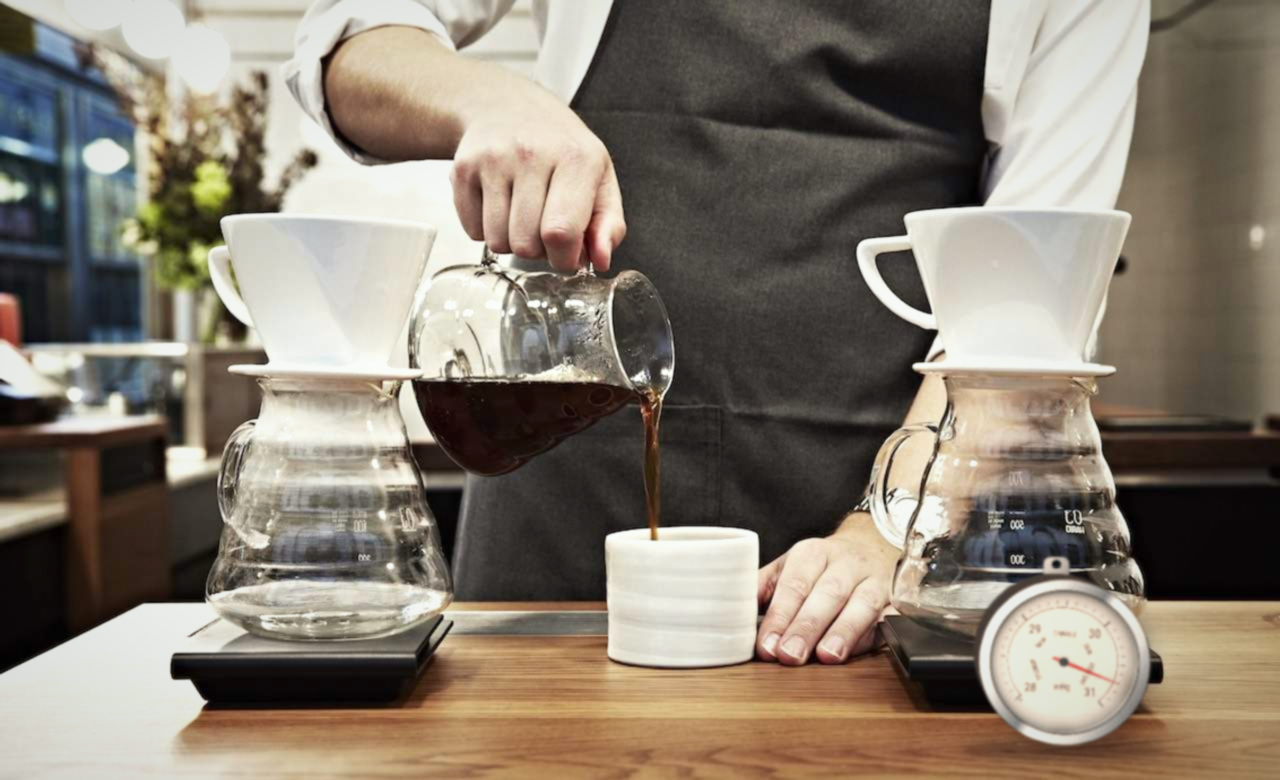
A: 30.7 inHg
